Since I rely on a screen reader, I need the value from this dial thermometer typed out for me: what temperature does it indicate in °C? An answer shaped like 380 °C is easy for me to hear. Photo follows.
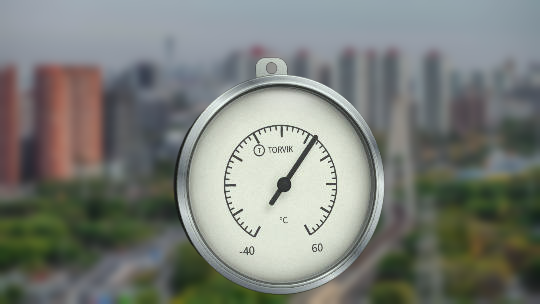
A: 22 °C
